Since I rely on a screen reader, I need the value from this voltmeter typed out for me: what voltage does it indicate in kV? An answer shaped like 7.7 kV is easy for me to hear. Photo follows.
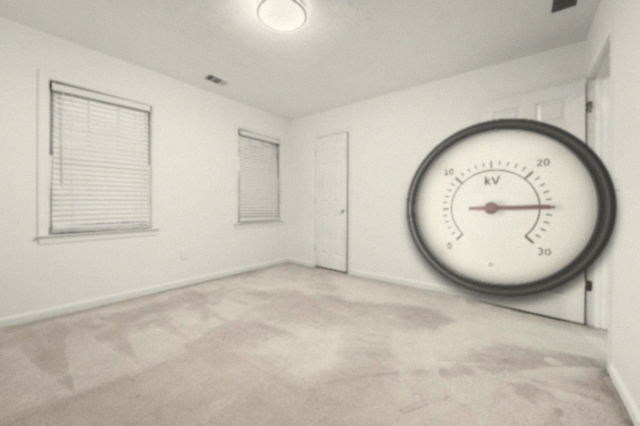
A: 25 kV
